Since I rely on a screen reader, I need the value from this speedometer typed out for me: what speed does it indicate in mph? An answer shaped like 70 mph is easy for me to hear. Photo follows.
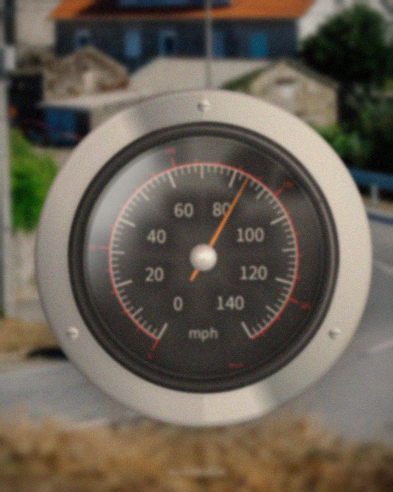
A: 84 mph
